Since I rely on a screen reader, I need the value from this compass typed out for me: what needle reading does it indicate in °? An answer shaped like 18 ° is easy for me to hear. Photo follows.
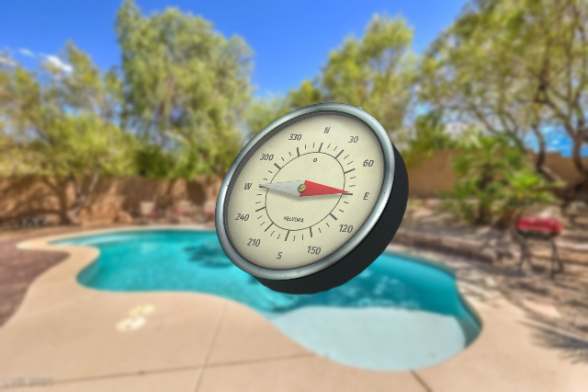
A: 90 °
